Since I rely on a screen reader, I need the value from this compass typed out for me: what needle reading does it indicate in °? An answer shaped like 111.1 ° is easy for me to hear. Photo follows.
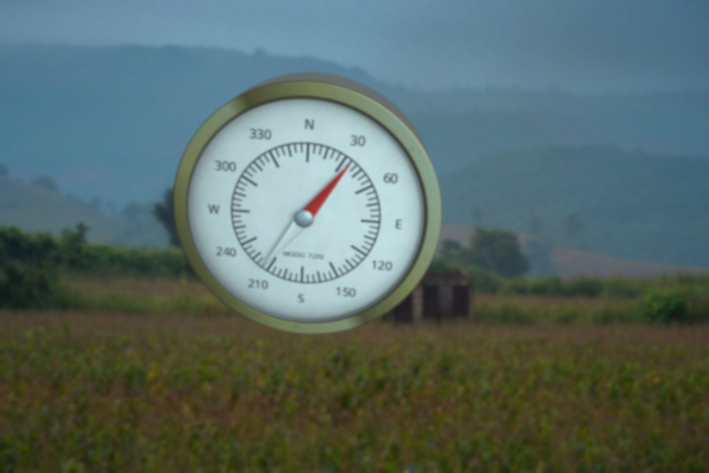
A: 35 °
